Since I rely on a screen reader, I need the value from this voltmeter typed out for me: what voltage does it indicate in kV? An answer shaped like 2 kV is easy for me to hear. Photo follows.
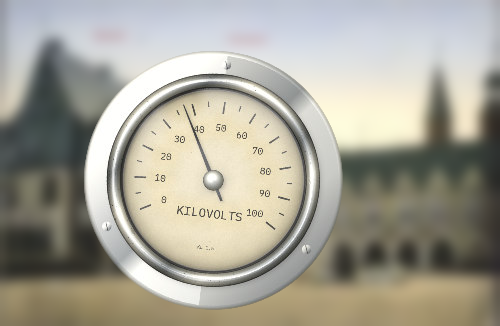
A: 37.5 kV
